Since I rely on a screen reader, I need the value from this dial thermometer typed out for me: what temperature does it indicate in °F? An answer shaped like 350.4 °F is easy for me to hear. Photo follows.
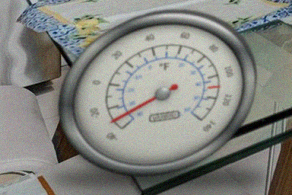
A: -30 °F
